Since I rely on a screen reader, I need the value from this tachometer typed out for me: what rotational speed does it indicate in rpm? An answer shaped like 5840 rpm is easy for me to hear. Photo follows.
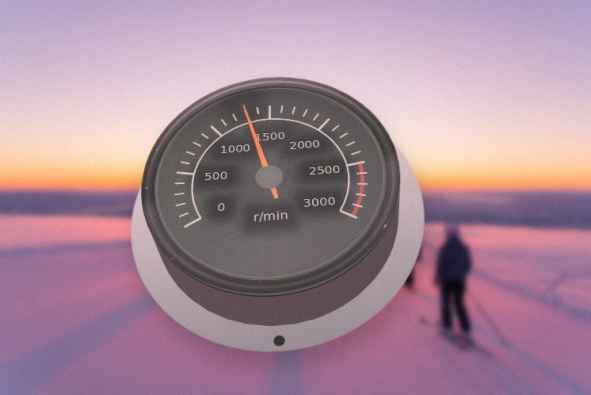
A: 1300 rpm
